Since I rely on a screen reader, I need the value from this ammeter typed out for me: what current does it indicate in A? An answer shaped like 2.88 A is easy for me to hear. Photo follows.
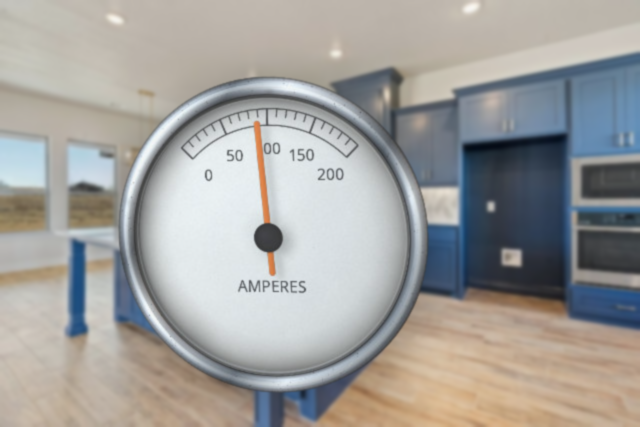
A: 90 A
